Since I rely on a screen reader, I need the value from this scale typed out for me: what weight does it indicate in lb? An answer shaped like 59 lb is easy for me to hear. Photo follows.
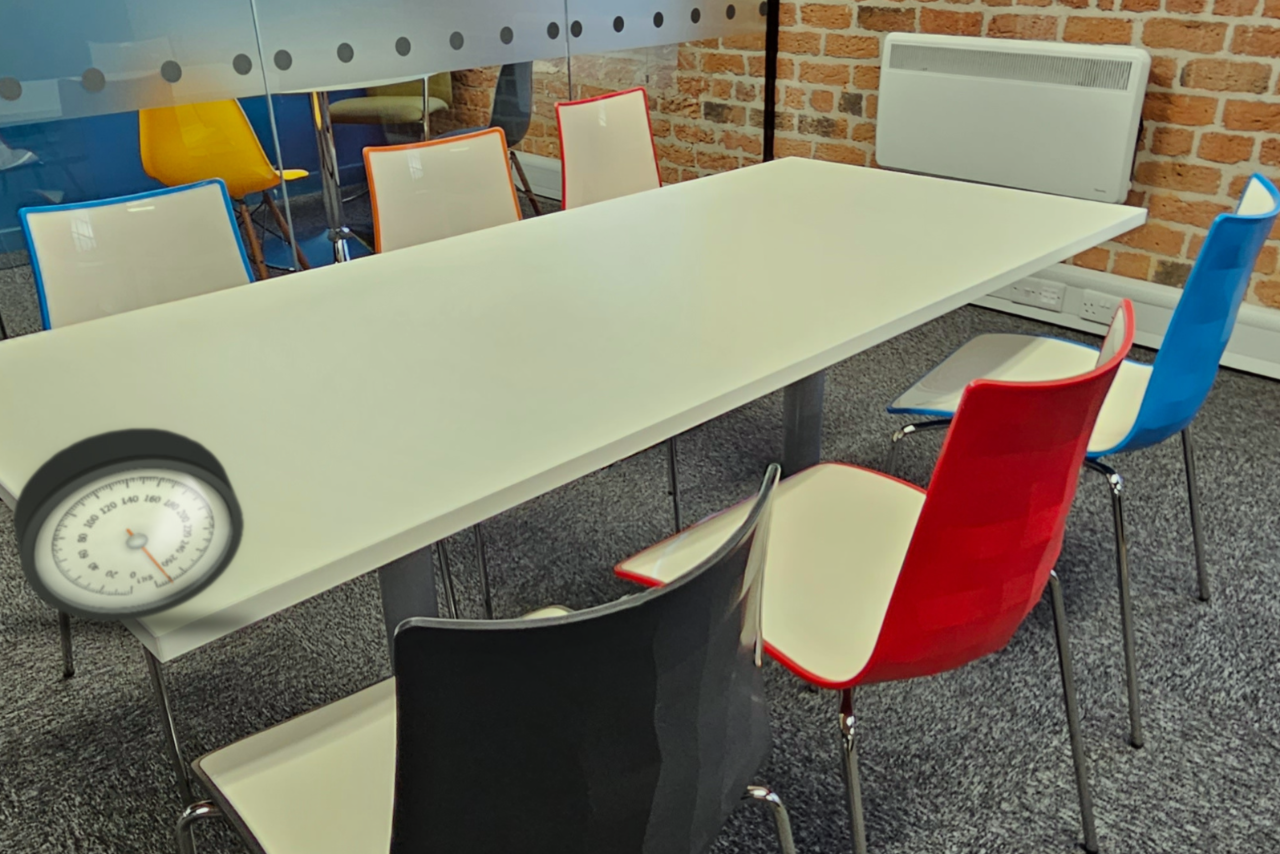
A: 270 lb
